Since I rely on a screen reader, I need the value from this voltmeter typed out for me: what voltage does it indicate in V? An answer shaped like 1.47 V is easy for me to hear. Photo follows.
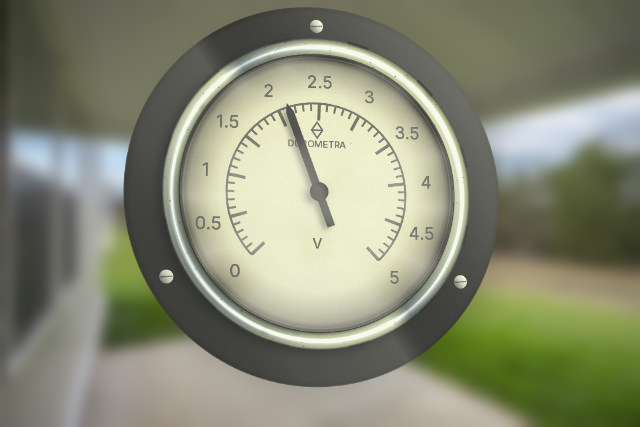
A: 2.1 V
